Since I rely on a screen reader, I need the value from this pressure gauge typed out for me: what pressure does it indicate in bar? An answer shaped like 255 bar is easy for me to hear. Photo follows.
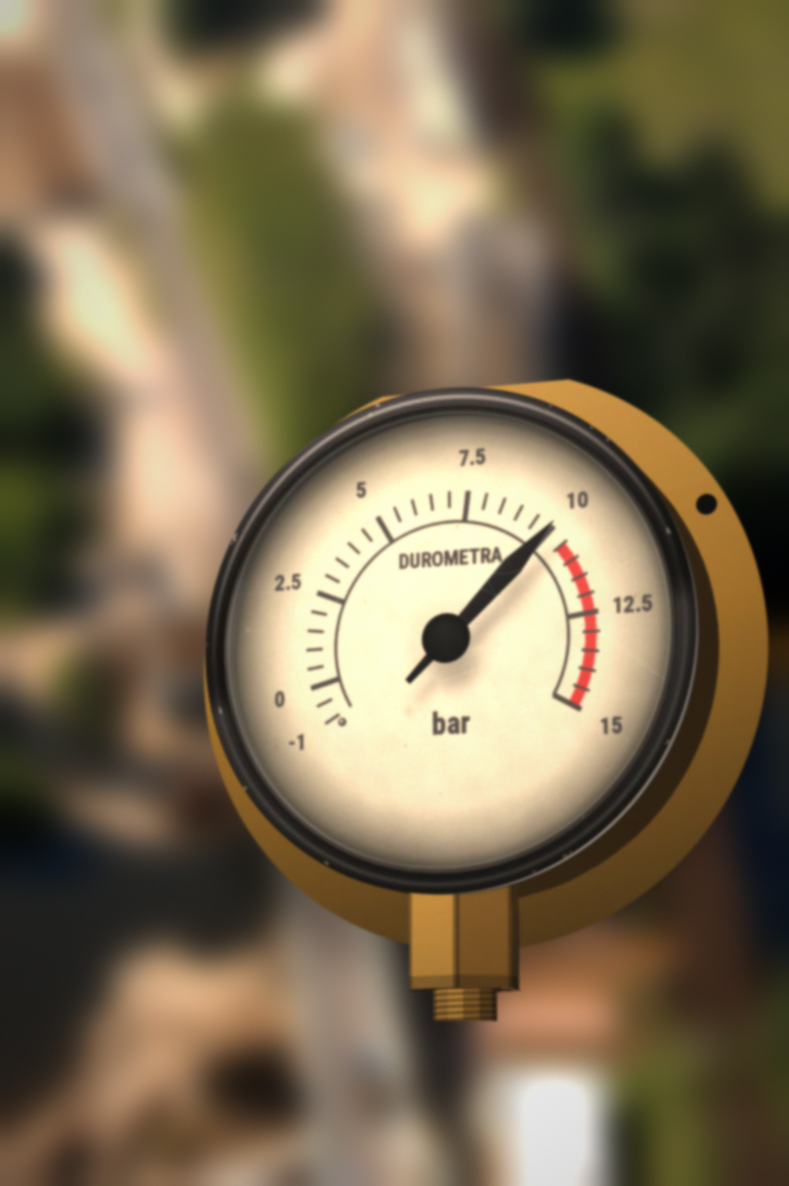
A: 10 bar
